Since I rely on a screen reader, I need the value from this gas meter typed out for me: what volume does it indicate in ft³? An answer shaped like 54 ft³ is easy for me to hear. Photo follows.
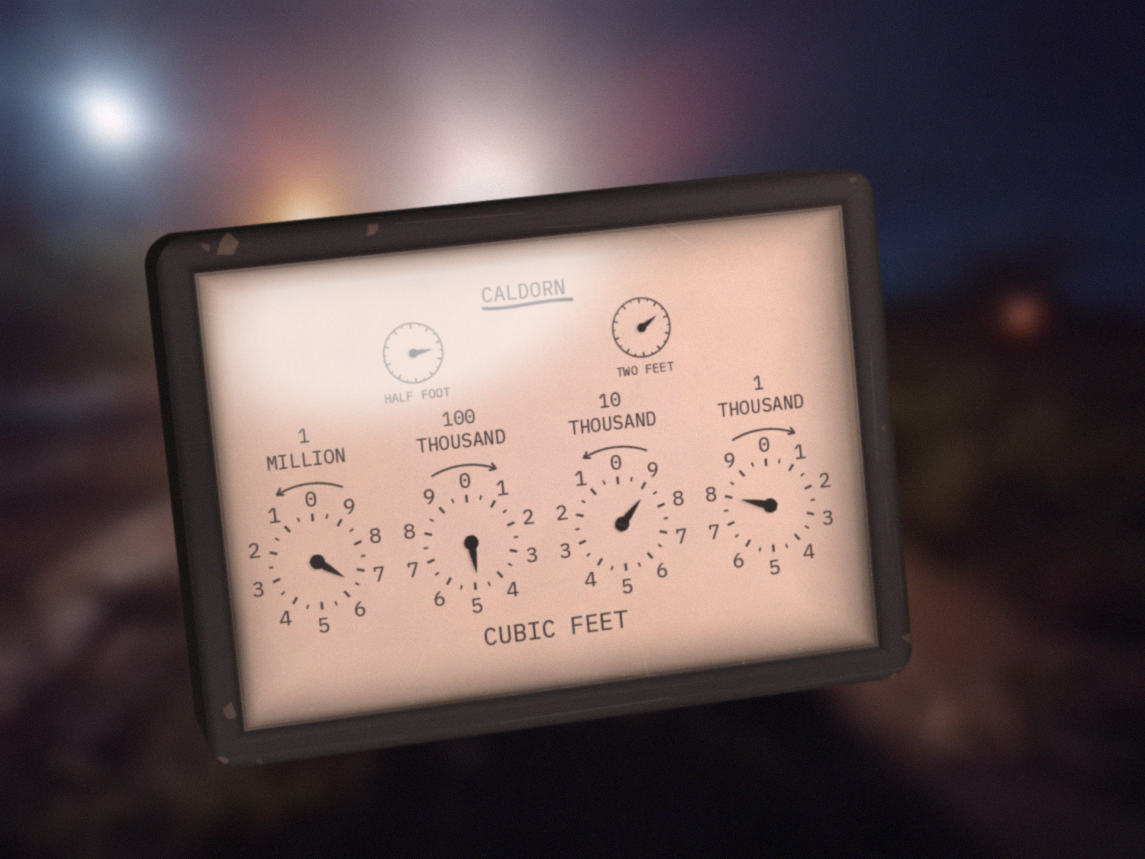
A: 648800 ft³
